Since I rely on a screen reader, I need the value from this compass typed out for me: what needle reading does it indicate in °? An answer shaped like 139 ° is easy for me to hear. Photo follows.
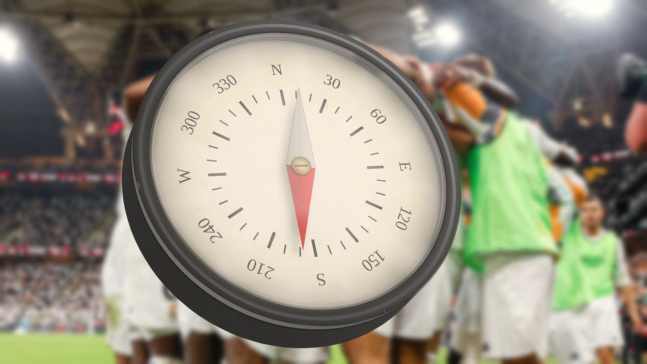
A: 190 °
